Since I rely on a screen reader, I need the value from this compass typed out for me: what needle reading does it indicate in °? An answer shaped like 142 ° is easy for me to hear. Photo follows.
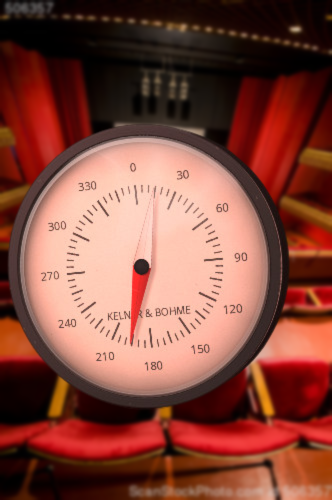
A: 195 °
